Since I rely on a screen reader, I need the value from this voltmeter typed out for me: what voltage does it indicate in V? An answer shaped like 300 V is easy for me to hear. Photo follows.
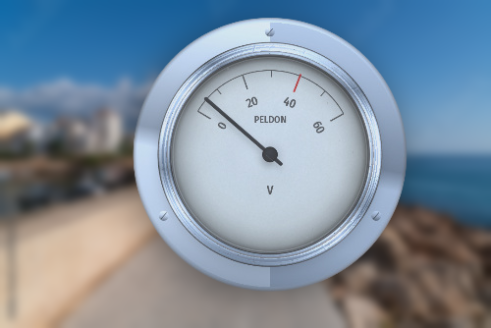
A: 5 V
